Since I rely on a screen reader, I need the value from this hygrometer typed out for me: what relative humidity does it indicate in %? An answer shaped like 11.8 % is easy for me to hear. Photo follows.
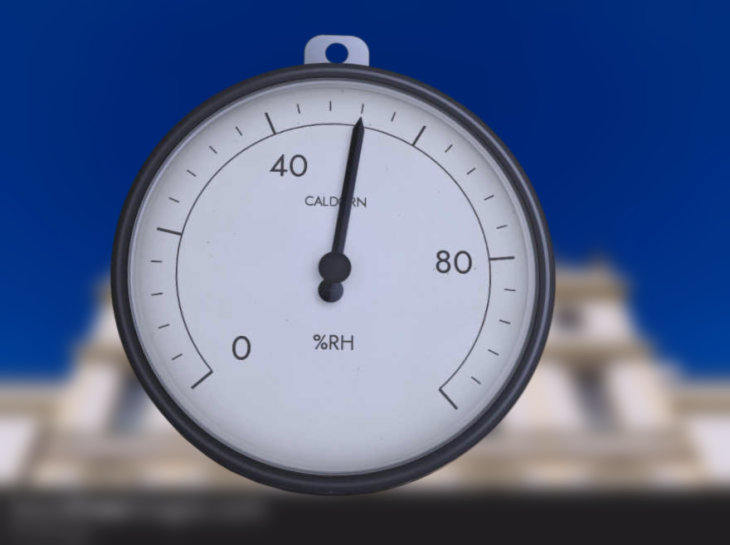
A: 52 %
